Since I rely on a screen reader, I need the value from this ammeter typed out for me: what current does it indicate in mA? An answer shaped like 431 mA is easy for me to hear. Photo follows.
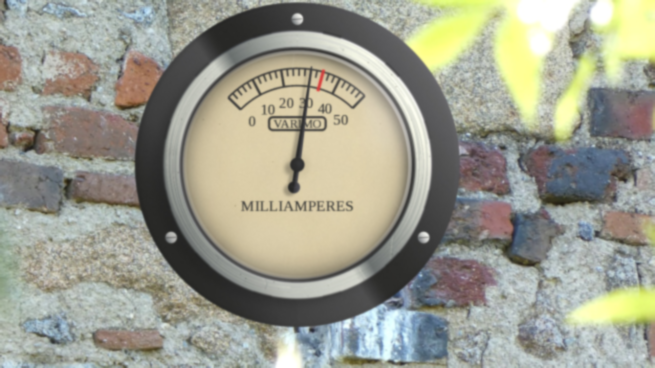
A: 30 mA
